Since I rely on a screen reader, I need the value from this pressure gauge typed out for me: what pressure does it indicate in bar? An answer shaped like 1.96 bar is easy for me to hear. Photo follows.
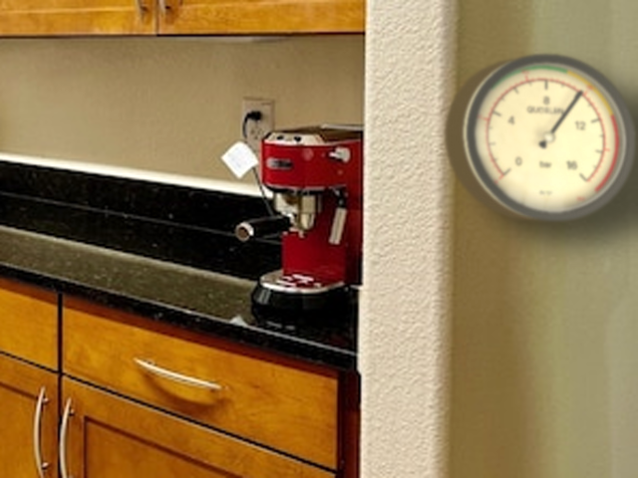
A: 10 bar
